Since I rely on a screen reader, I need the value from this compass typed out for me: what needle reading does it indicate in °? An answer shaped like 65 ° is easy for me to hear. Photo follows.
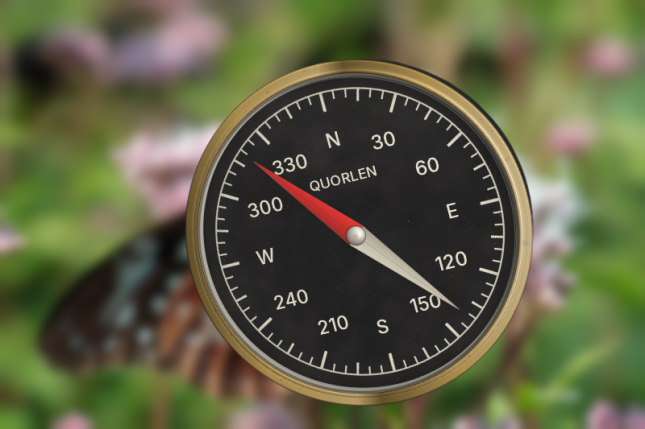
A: 320 °
